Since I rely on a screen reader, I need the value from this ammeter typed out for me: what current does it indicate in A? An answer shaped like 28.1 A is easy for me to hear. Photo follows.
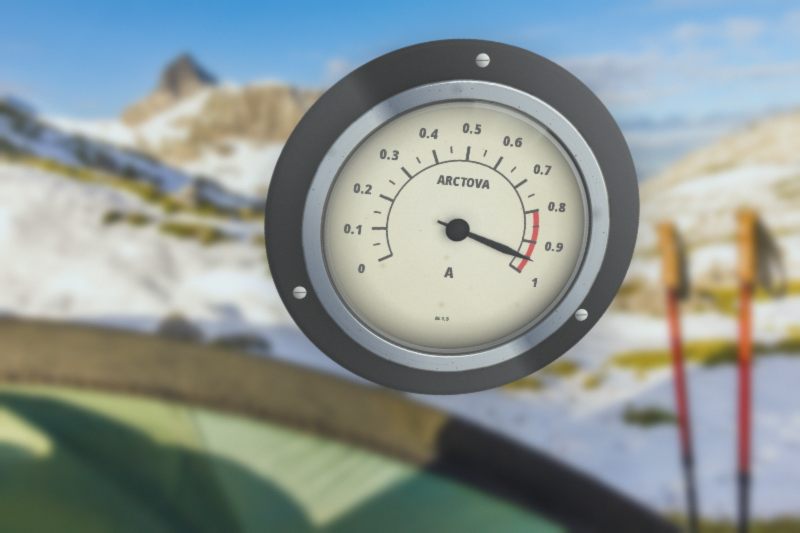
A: 0.95 A
